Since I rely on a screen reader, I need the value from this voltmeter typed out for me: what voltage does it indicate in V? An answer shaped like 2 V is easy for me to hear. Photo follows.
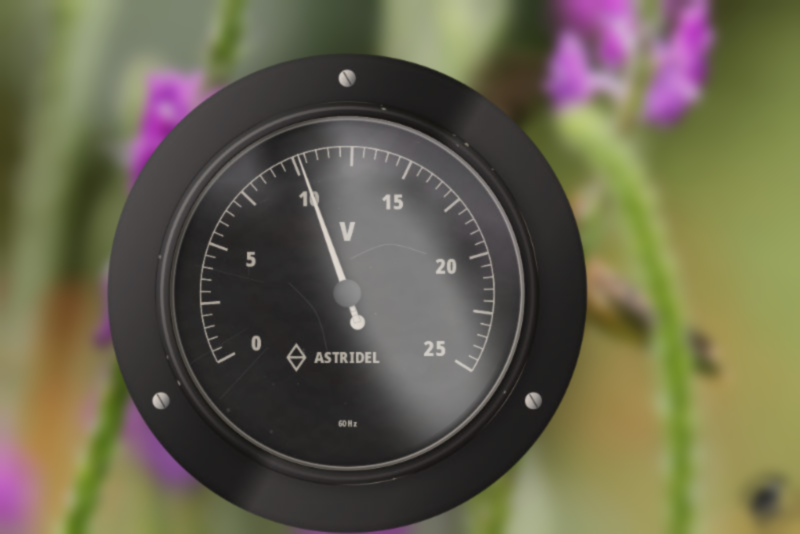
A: 10.25 V
